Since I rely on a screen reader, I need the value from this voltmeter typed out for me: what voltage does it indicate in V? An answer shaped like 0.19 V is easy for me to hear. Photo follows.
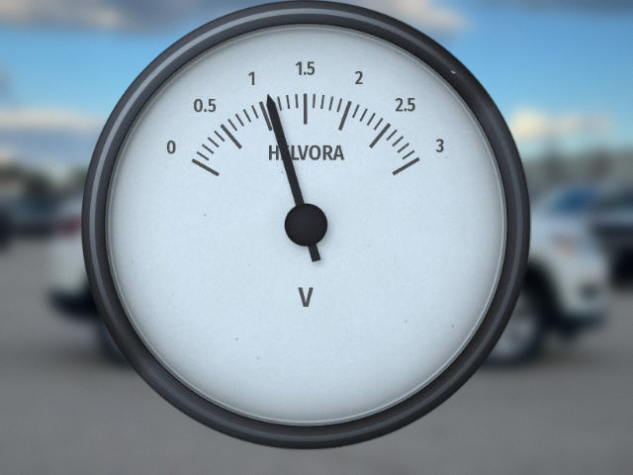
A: 1.1 V
